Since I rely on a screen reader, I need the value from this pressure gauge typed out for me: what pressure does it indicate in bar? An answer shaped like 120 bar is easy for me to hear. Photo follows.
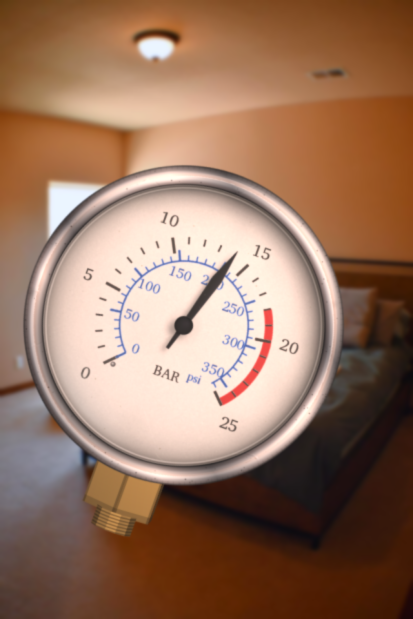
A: 14 bar
